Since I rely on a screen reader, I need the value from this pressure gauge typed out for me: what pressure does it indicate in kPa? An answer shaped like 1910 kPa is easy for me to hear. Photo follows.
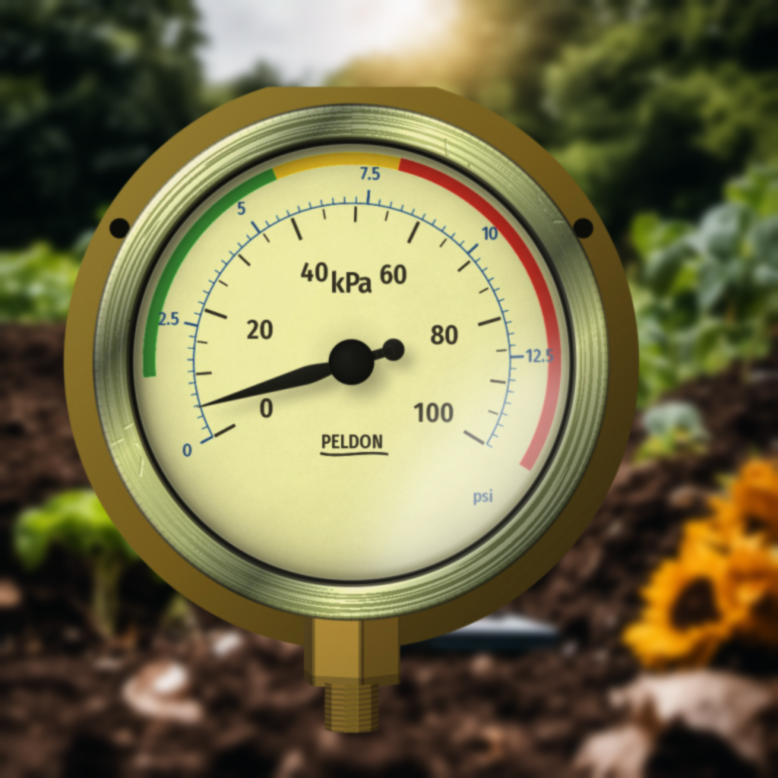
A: 5 kPa
